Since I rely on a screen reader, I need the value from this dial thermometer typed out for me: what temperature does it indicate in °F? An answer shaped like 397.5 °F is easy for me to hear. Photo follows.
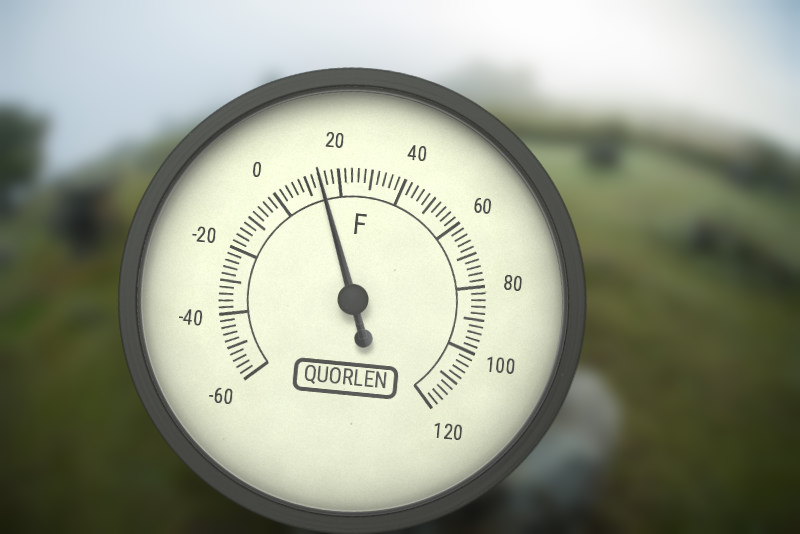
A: 14 °F
